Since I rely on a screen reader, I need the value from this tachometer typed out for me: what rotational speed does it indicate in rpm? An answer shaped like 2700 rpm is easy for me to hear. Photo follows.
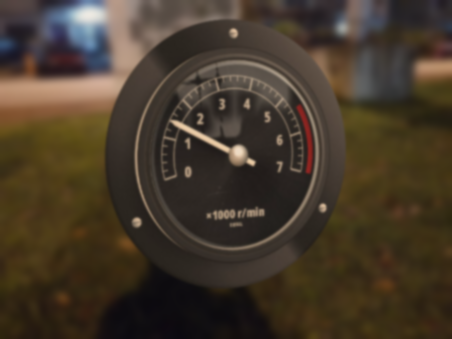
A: 1400 rpm
